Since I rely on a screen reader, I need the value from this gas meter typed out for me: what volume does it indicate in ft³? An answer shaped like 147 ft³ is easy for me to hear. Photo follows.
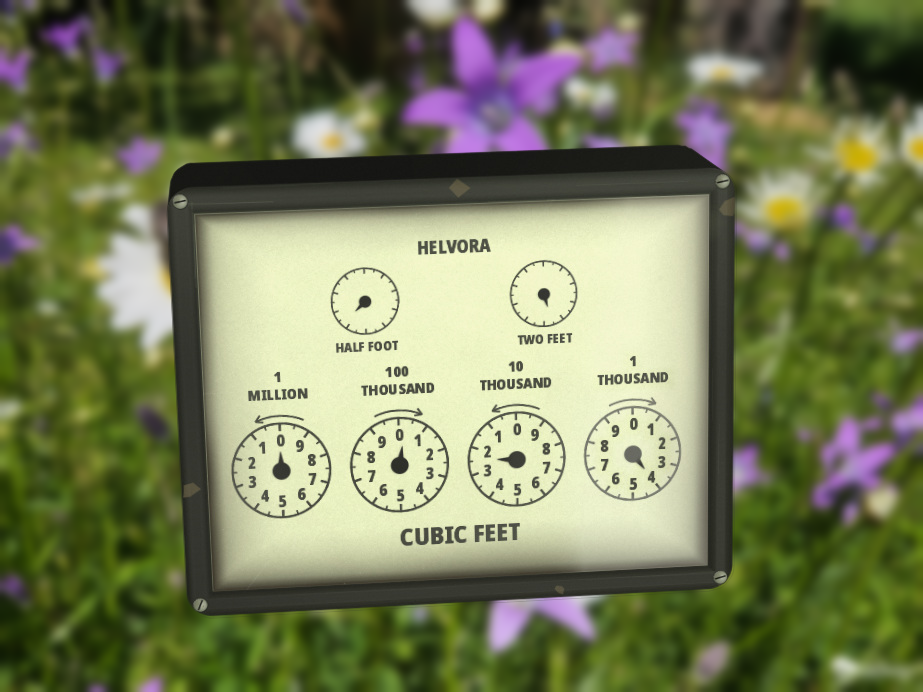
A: 2400 ft³
